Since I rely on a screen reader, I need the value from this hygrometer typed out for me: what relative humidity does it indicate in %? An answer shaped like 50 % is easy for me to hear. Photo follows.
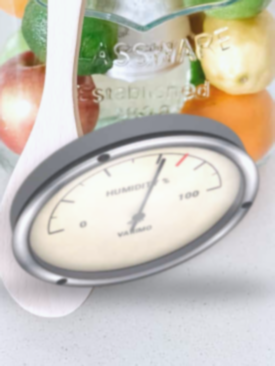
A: 60 %
